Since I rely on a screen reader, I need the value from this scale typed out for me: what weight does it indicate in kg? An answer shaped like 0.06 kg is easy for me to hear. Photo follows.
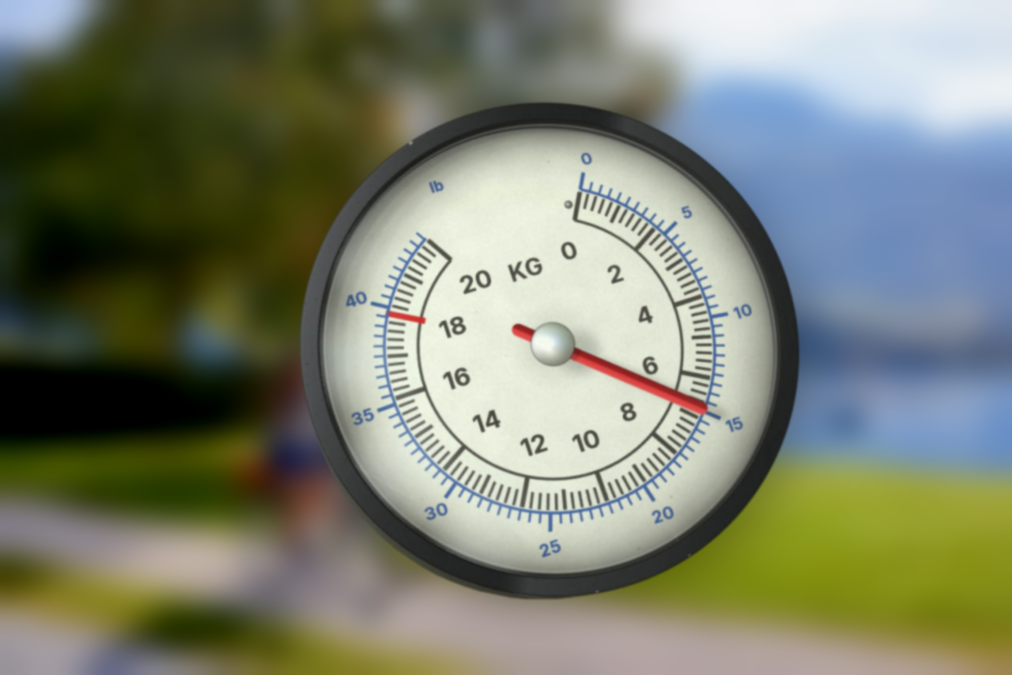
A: 6.8 kg
